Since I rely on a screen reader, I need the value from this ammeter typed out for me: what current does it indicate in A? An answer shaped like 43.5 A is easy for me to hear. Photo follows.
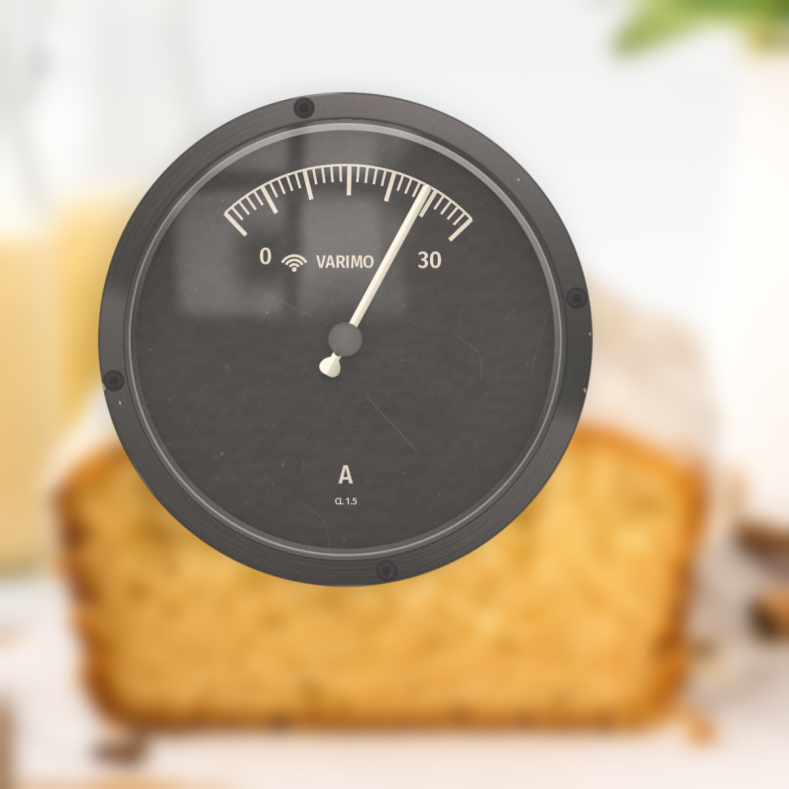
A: 24 A
